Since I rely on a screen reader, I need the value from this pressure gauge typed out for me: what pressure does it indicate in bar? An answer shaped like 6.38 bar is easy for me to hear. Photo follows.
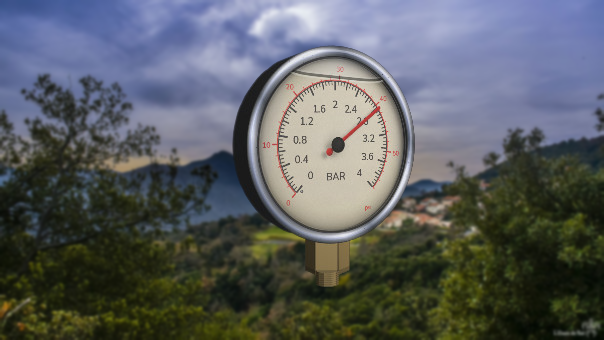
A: 2.8 bar
